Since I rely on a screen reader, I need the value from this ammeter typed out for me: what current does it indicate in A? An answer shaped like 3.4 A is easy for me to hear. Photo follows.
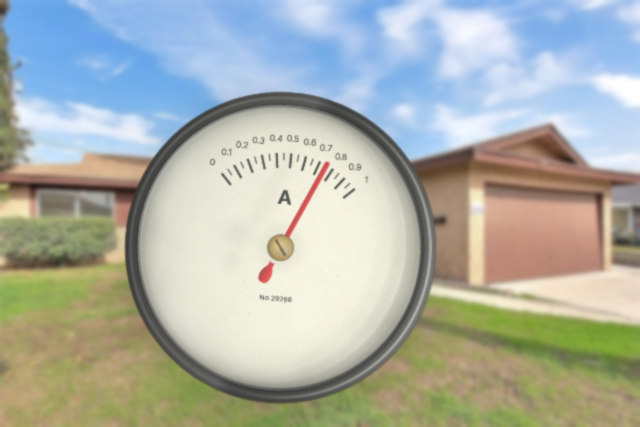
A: 0.75 A
